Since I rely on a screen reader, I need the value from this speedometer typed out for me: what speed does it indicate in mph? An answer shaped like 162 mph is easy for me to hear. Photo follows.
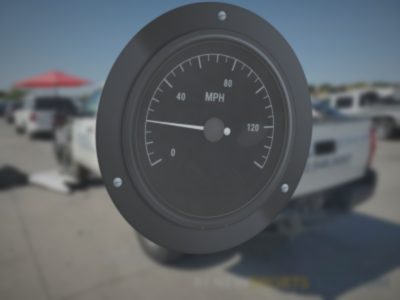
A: 20 mph
